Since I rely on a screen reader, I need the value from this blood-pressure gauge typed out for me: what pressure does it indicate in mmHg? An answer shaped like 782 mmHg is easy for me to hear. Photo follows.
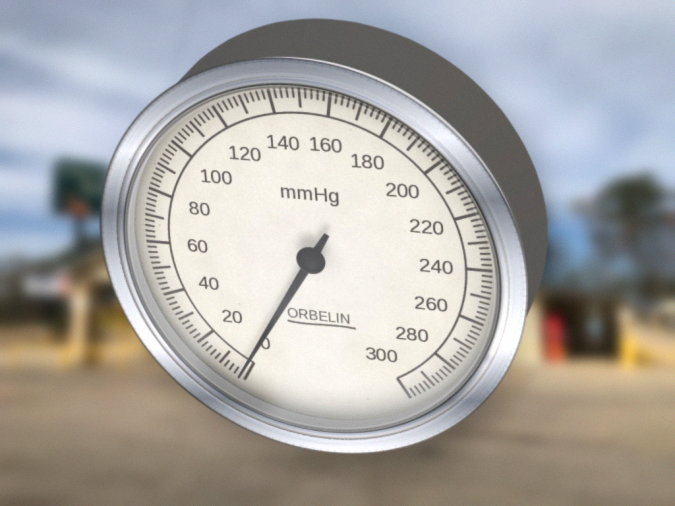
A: 2 mmHg
